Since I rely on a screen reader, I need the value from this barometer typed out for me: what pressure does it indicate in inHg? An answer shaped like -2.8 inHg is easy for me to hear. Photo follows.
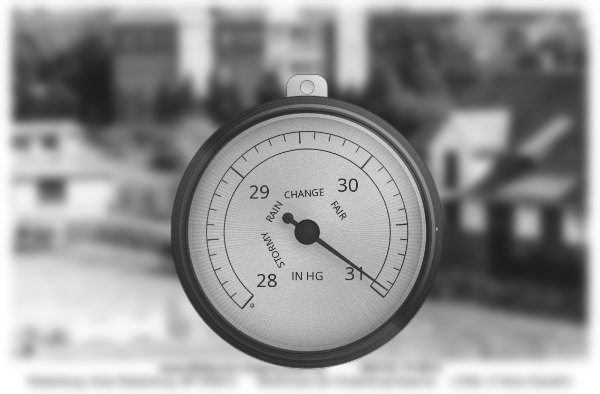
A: 30.95 inHg
